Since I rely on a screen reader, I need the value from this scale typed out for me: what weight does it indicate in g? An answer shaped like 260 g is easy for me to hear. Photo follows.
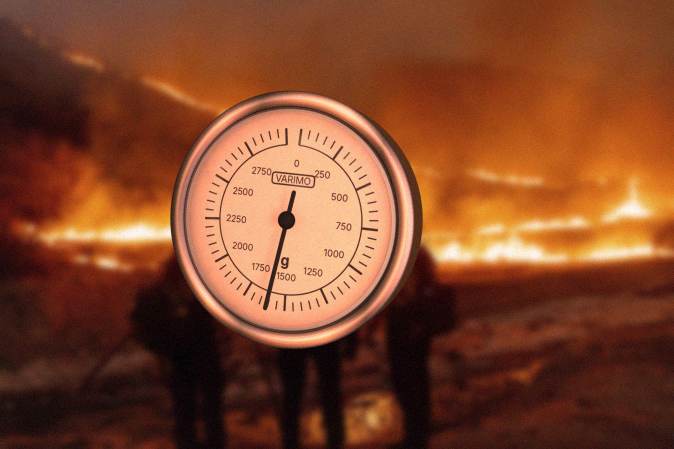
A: 1600 g
